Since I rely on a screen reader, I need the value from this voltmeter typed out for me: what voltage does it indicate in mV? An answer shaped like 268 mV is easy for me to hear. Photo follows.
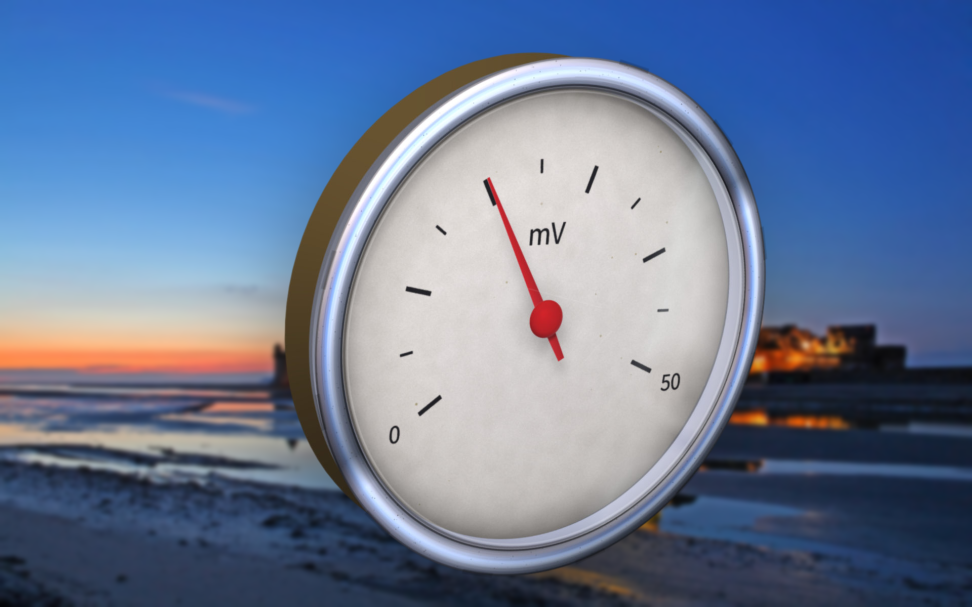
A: 20 mV
